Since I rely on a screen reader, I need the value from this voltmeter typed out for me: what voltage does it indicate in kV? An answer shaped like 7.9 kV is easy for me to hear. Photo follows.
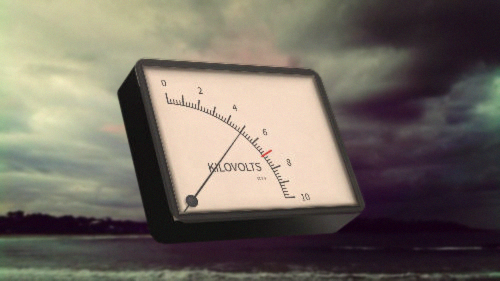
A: 5 kV
